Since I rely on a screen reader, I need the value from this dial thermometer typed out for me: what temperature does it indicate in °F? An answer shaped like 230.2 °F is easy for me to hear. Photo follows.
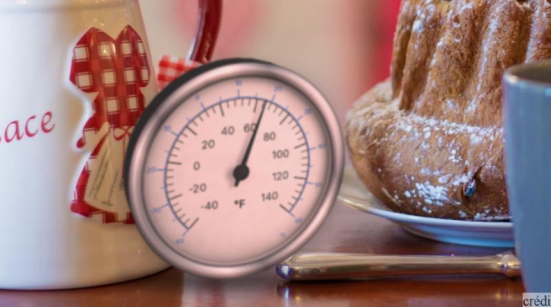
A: 64 °F
